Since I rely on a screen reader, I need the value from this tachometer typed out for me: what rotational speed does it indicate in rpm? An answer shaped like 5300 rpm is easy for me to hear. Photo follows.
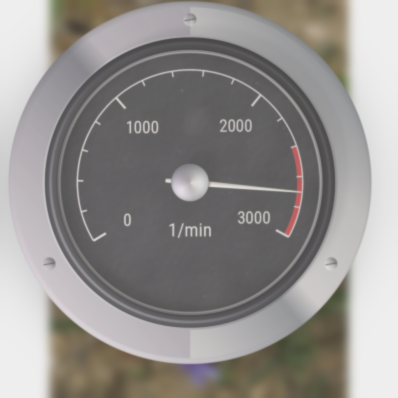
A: 2700 rpm
